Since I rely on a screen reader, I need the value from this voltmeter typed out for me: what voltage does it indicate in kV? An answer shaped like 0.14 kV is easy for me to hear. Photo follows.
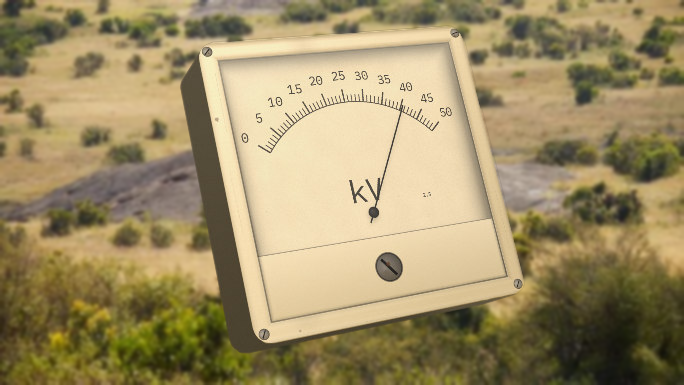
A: 40 kV
